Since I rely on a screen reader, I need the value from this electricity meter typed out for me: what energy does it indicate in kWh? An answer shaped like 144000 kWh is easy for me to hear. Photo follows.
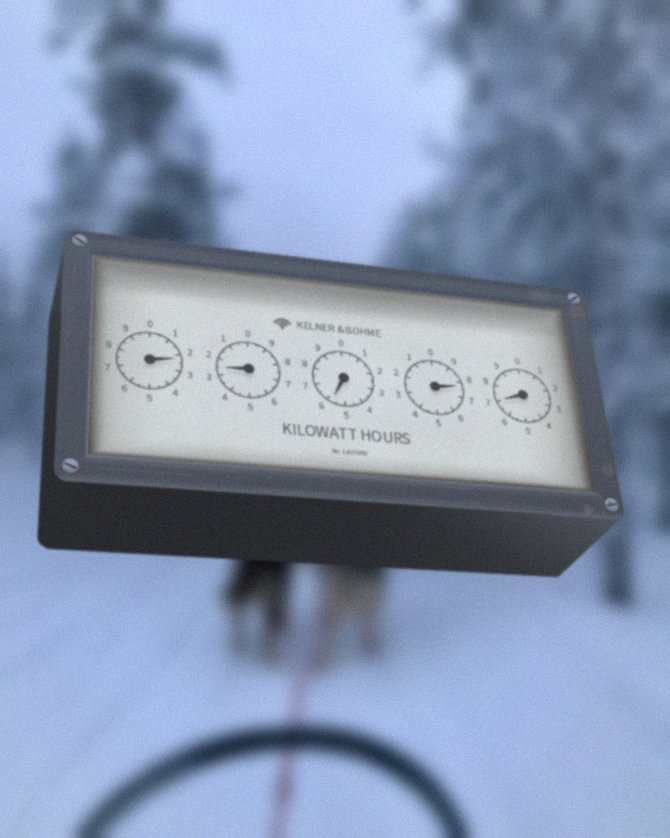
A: 22577 kWh
